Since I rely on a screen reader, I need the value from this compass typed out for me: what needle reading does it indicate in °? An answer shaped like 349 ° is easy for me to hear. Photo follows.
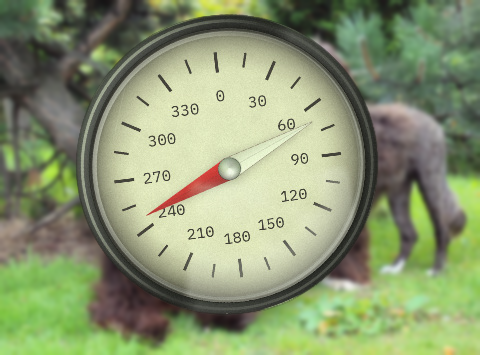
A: 247.5 °
